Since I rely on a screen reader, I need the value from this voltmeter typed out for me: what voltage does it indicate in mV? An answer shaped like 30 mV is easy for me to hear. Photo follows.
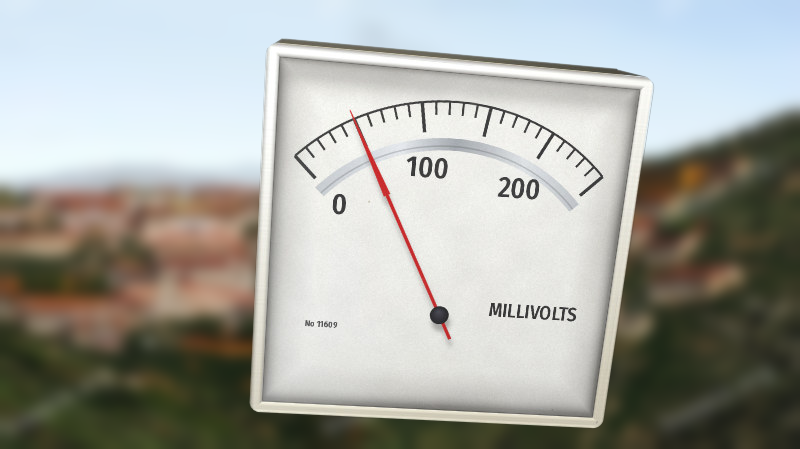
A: 50 mV
